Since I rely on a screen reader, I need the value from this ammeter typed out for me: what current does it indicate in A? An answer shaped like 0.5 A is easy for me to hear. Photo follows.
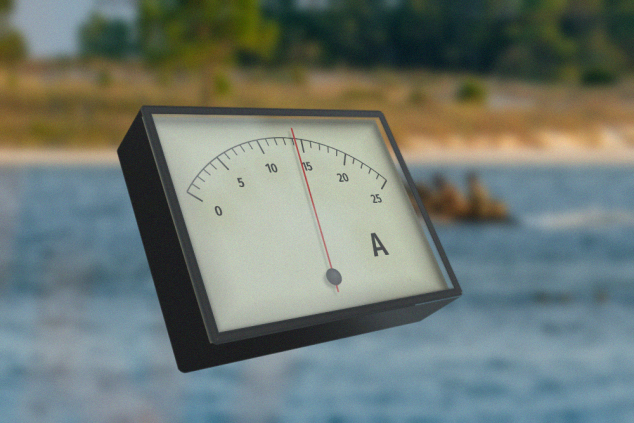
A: 14 A
